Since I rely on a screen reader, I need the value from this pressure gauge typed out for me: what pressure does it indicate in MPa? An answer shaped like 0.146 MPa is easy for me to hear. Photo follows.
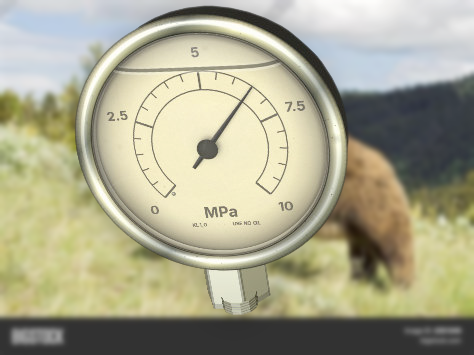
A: 6.5 MPa
